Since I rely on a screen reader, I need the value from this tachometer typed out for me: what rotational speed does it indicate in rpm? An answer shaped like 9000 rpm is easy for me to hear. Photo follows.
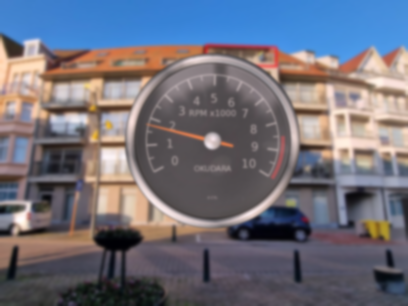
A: 1750 rpm
